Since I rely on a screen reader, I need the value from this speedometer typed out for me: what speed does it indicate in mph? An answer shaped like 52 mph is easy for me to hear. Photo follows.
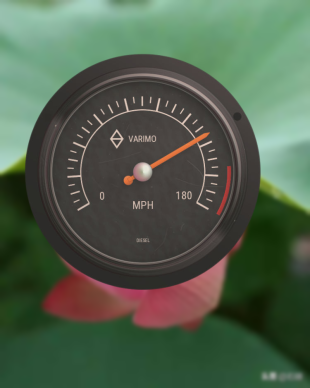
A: 135 mph
